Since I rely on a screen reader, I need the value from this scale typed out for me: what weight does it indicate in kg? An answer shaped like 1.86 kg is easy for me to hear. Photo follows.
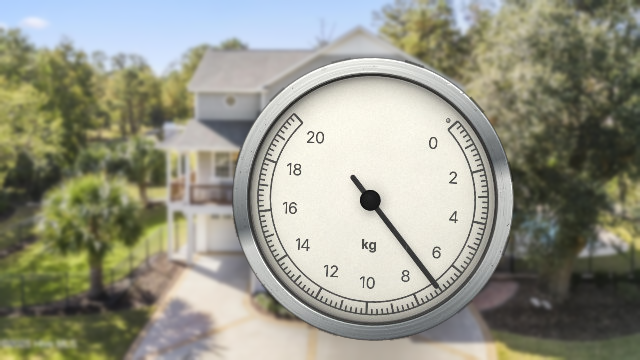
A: 7 kg
